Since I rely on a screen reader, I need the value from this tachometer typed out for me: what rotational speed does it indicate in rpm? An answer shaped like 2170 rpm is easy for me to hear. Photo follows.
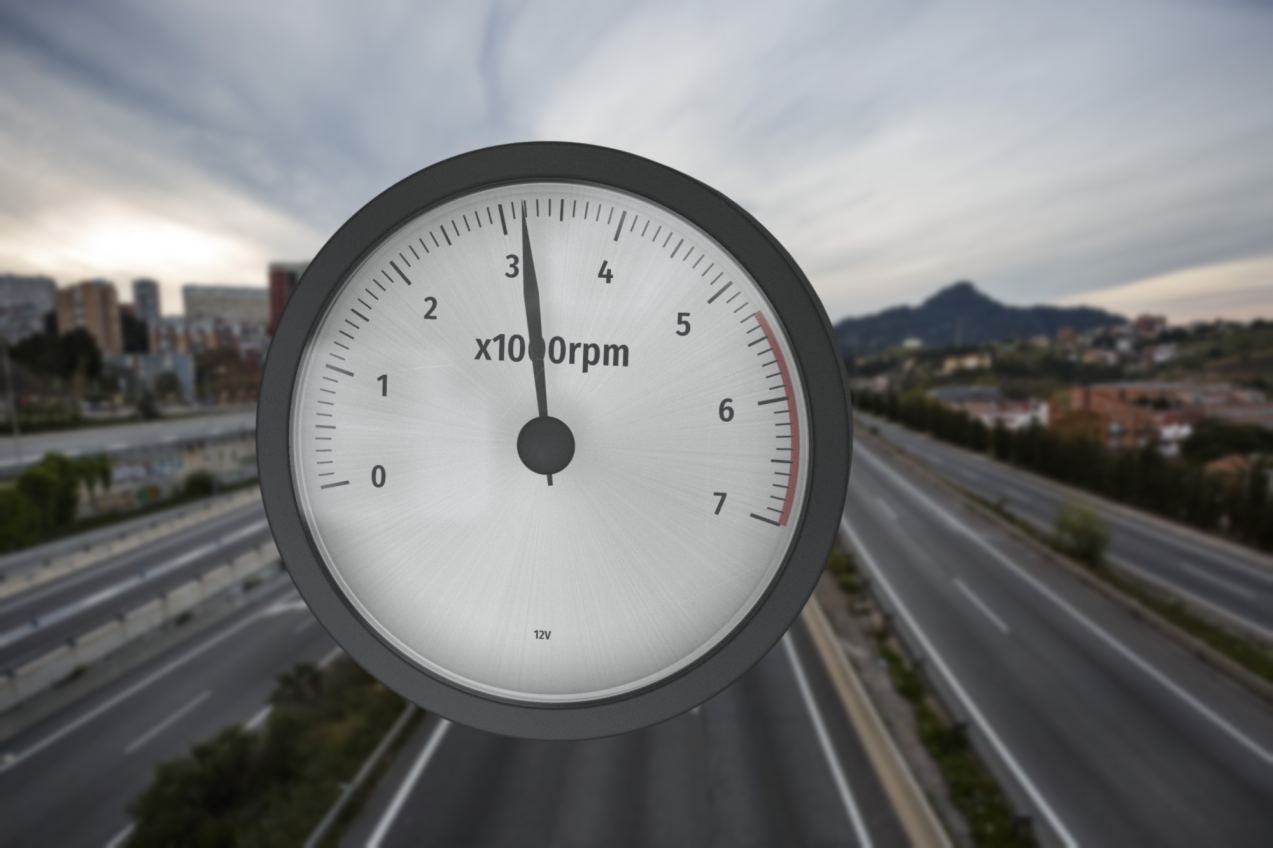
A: 3200 rpm
